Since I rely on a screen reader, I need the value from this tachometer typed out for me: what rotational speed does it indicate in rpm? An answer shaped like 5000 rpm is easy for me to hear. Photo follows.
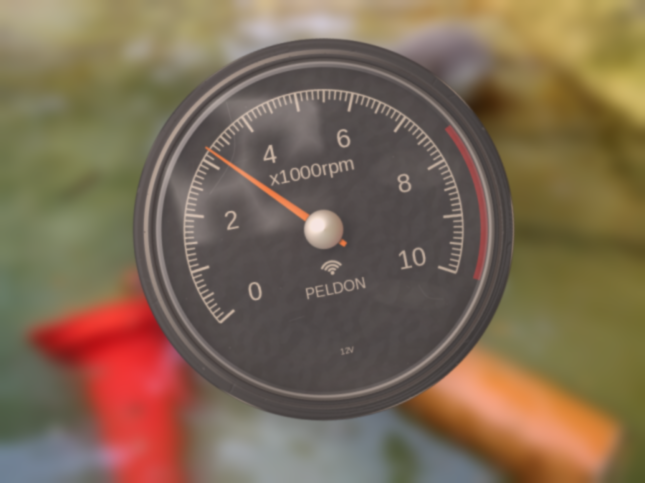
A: 3200 rpm
